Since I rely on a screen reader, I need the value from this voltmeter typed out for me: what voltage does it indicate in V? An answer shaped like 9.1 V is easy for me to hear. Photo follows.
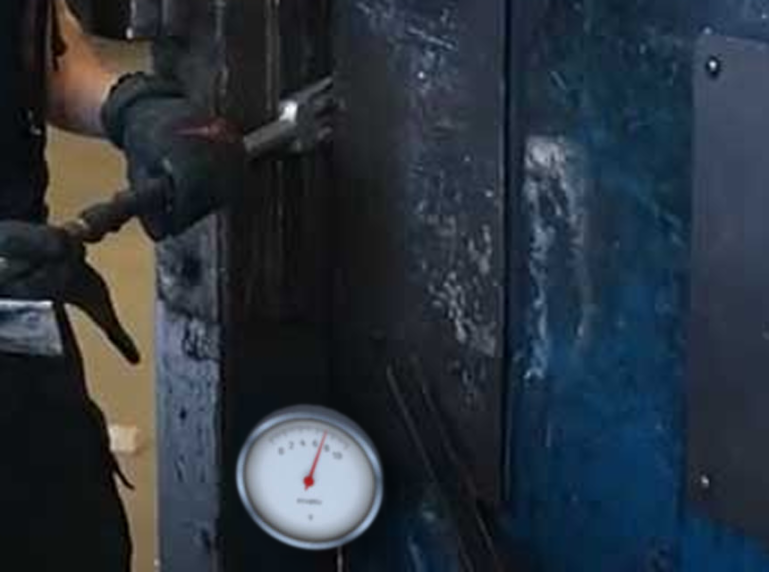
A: 7 V
